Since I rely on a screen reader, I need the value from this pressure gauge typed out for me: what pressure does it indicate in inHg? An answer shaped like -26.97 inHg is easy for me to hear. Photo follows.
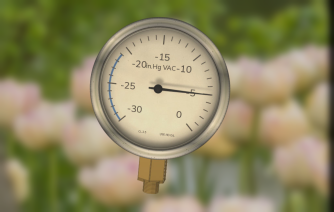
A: -5 inHg
